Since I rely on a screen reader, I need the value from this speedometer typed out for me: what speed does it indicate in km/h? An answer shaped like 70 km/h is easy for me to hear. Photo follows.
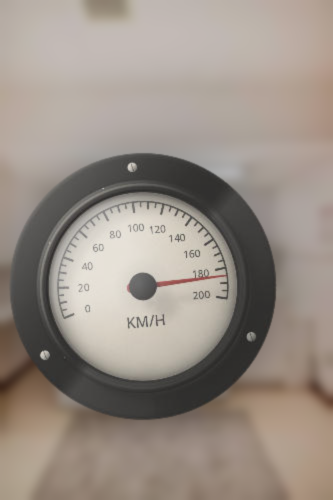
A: 185 km/h
